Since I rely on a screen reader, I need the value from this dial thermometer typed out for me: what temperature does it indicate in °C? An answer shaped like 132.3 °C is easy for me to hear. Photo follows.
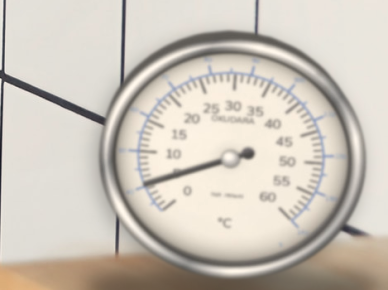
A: 5 °C
